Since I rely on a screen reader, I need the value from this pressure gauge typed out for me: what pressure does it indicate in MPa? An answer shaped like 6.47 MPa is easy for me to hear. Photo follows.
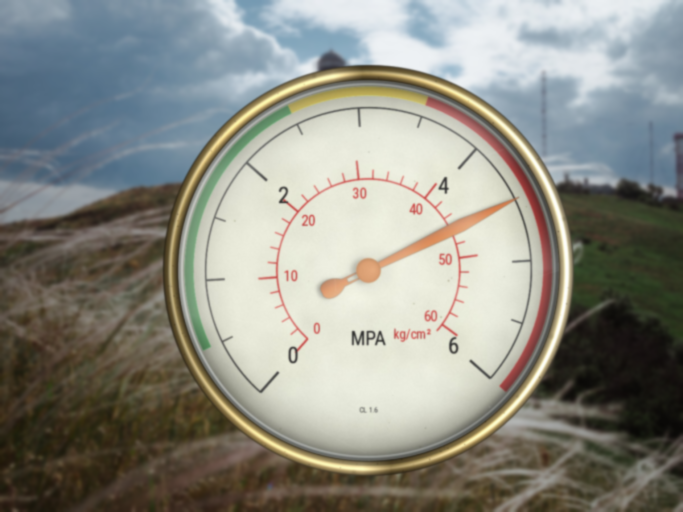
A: 4.5 MPa
